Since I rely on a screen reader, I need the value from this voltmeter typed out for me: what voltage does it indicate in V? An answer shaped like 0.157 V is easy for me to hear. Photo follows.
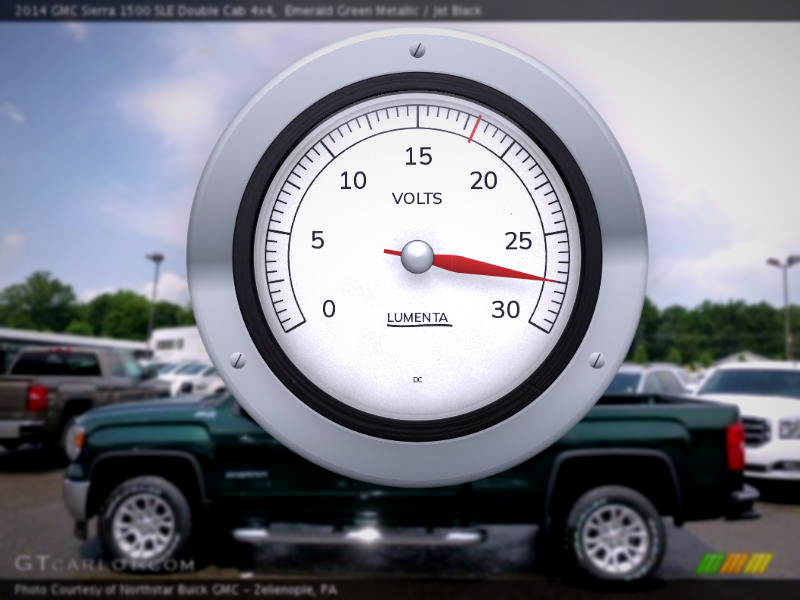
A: 27.5 V
